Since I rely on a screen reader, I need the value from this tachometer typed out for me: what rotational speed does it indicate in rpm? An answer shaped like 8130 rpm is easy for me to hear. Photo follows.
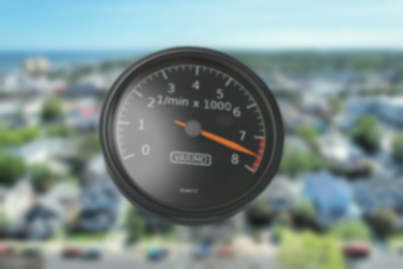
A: 7600 rpm
